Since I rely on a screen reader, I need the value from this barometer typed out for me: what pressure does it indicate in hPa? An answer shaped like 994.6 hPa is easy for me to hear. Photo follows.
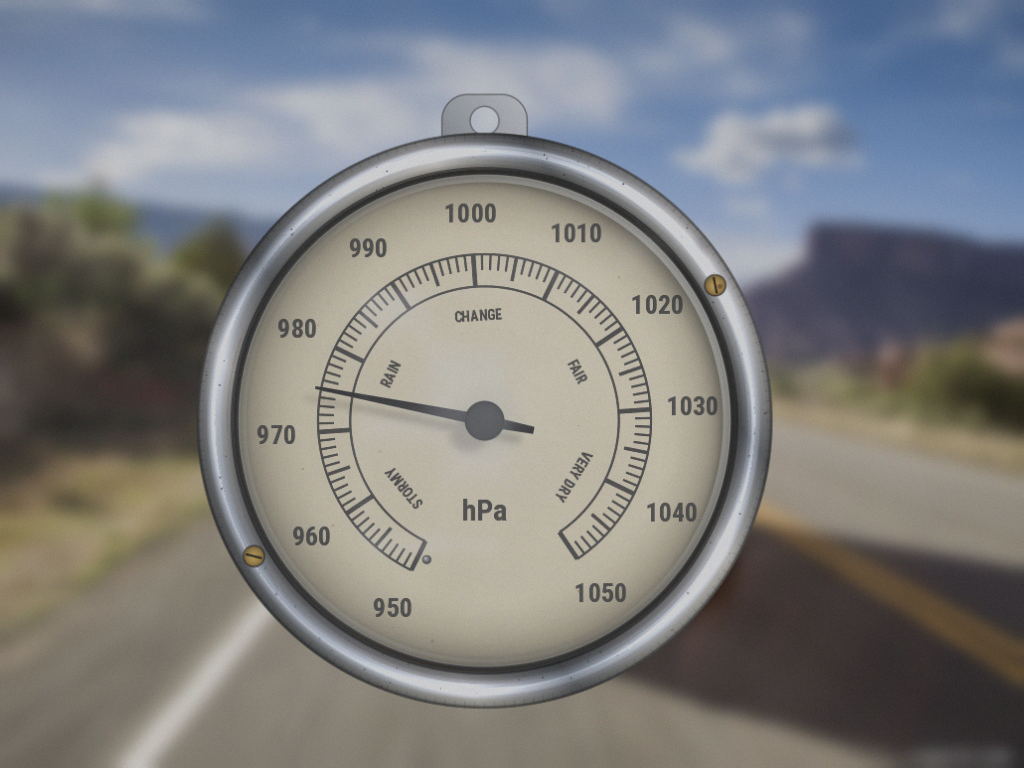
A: 975 hPa
